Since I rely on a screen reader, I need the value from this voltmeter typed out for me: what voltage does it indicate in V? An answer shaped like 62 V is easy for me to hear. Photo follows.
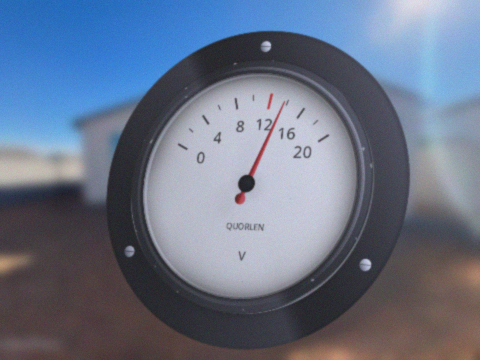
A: 14 V
